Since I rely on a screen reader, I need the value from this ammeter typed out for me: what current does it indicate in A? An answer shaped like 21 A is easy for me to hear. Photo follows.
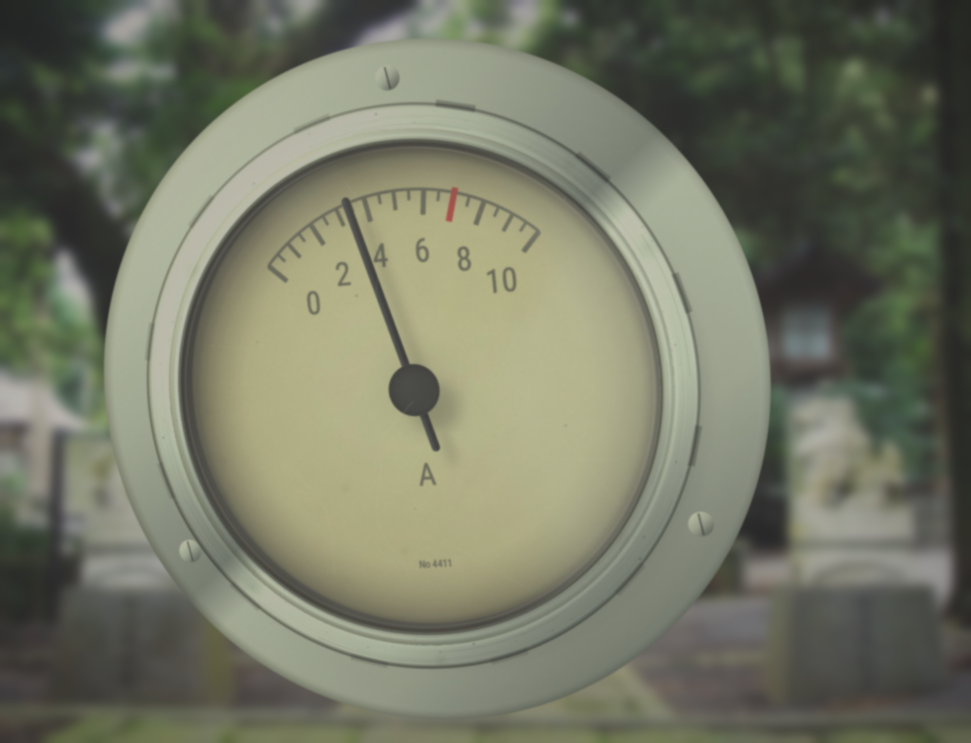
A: 3.5 A
